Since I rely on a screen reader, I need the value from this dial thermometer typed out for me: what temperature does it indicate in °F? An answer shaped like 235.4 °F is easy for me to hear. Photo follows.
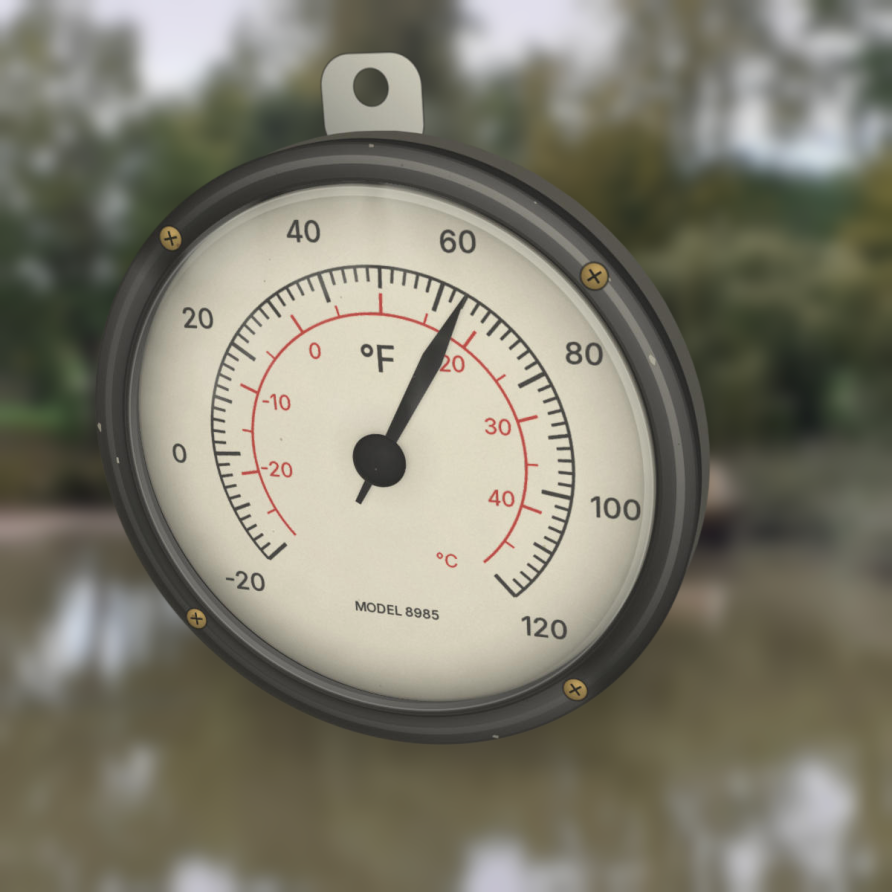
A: 64 °F
